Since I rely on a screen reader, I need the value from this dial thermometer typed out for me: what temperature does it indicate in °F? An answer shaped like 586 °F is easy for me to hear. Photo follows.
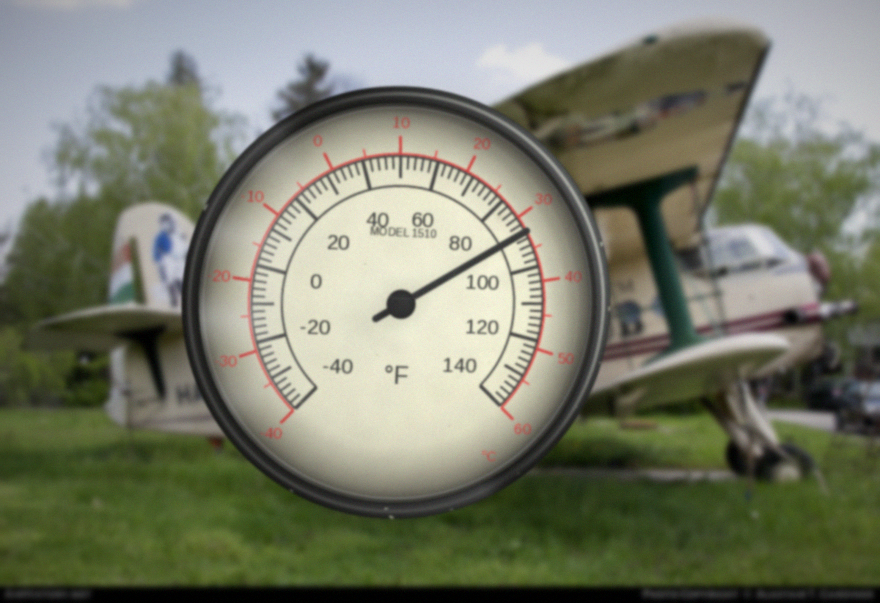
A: 90 °F
